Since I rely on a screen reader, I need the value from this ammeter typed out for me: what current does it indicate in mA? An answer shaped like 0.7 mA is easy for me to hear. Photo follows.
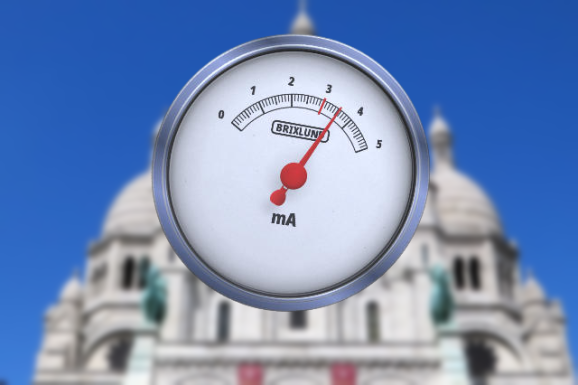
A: 3.5 mA
